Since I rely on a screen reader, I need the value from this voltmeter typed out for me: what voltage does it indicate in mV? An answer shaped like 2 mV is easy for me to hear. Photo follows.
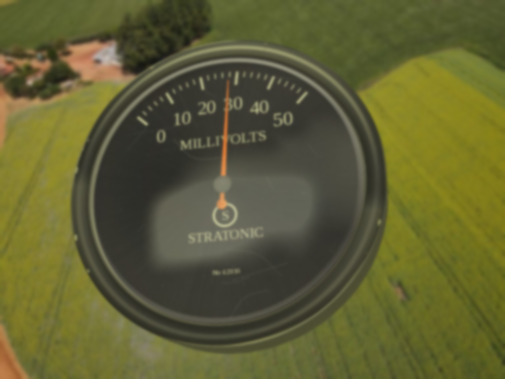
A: 28 mV
